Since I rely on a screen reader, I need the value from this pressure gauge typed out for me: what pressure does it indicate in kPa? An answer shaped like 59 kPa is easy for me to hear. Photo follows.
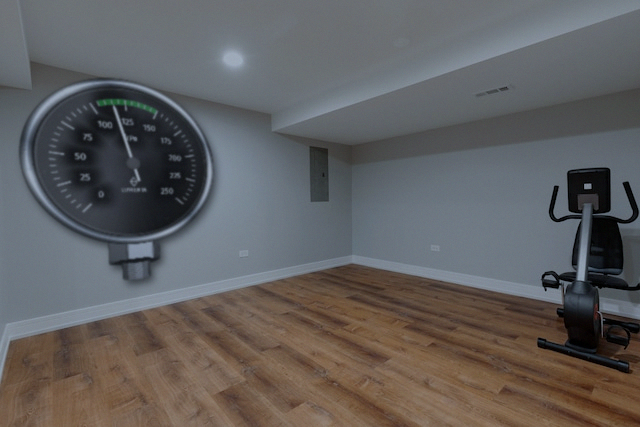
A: 115 kPa
